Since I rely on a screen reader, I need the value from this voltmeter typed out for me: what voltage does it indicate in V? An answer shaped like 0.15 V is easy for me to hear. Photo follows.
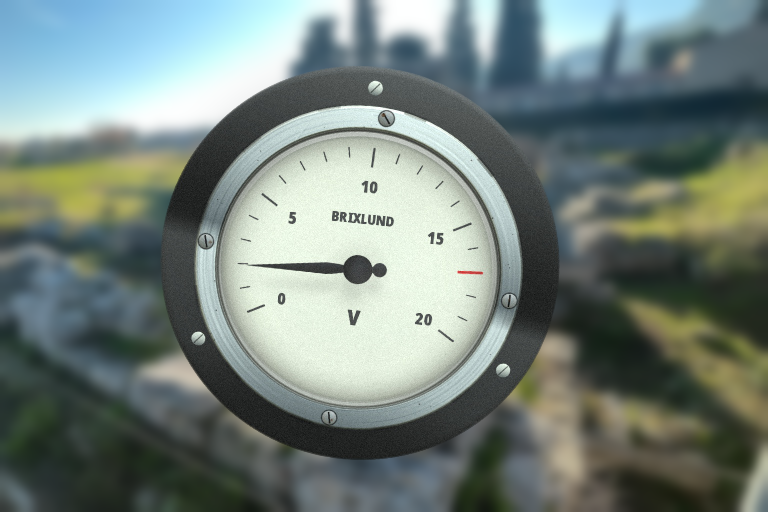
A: 2 V
